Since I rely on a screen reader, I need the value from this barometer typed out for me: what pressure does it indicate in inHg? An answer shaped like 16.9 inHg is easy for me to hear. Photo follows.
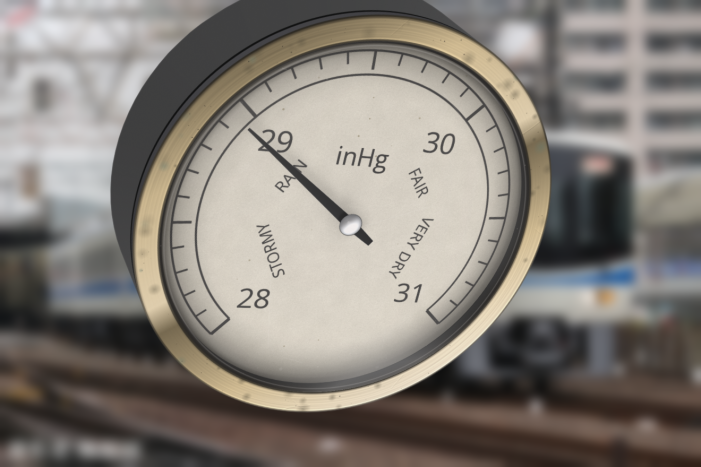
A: 28.95 inHg
